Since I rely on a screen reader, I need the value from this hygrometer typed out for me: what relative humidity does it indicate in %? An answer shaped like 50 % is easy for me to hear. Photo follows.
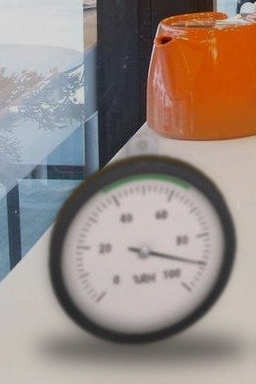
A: 90 %
